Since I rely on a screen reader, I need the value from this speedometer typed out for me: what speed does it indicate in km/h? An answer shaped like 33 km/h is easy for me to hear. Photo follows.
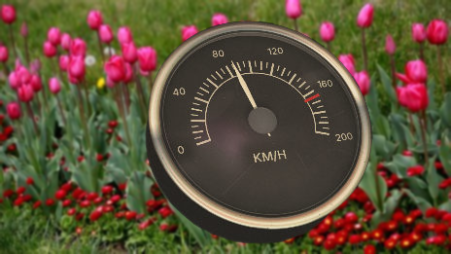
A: 85 km/h
